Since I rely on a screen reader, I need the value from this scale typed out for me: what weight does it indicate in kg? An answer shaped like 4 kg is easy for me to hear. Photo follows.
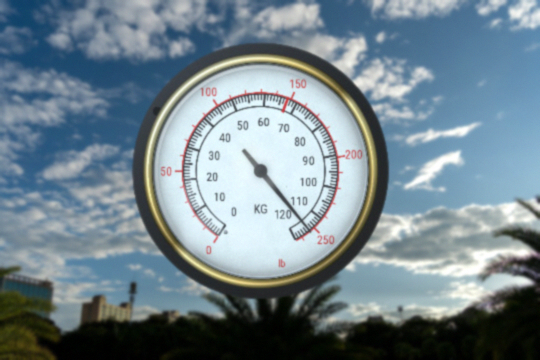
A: 115 kg
